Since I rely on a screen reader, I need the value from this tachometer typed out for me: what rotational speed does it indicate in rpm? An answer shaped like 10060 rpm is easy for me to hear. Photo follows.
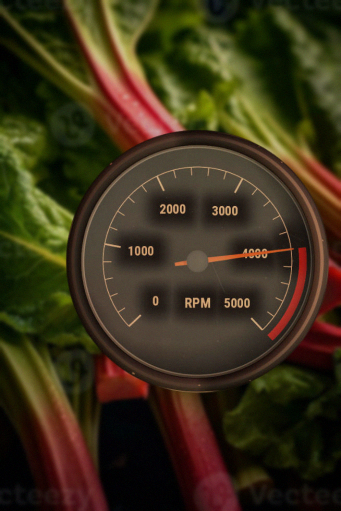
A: 4000 rpm
